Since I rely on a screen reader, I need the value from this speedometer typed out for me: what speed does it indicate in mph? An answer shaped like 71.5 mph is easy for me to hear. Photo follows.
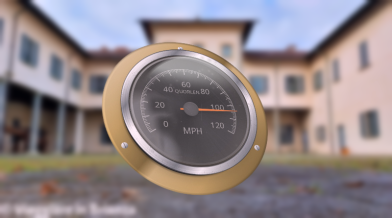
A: 105 mph
